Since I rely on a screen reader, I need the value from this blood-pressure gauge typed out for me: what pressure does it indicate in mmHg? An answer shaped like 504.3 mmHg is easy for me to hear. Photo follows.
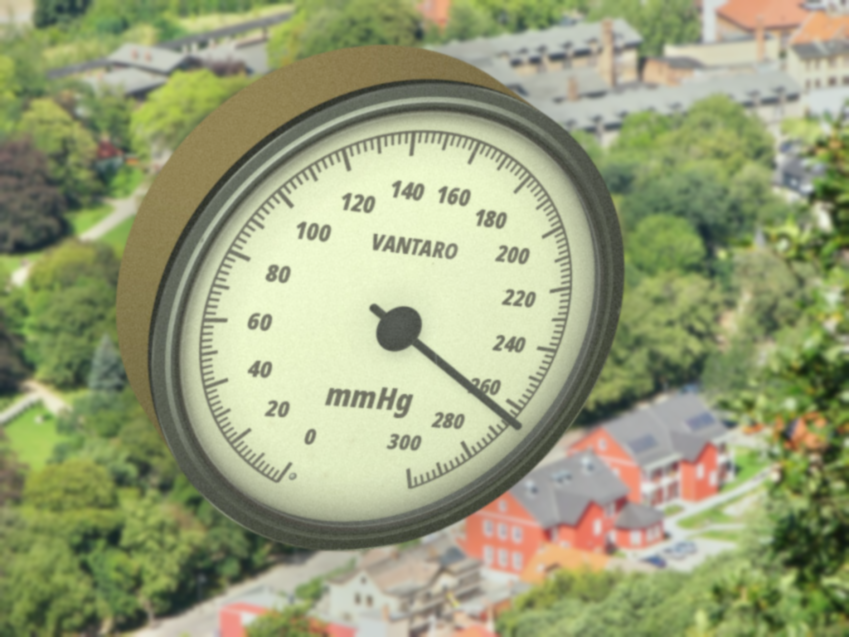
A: 264 mmHg
